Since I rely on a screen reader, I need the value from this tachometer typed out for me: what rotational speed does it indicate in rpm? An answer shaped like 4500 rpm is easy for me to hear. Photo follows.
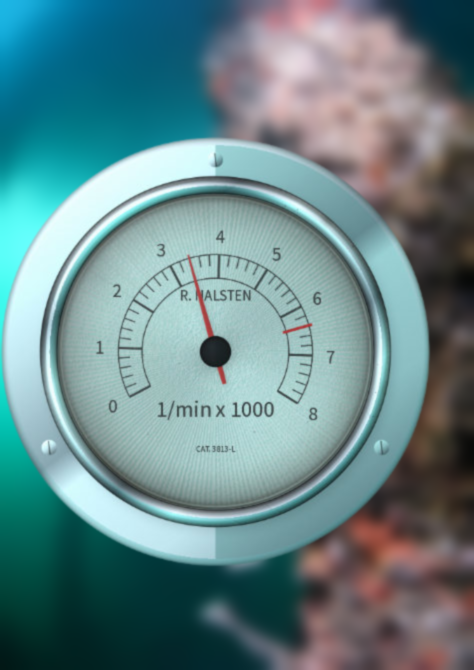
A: 3400 rpm
